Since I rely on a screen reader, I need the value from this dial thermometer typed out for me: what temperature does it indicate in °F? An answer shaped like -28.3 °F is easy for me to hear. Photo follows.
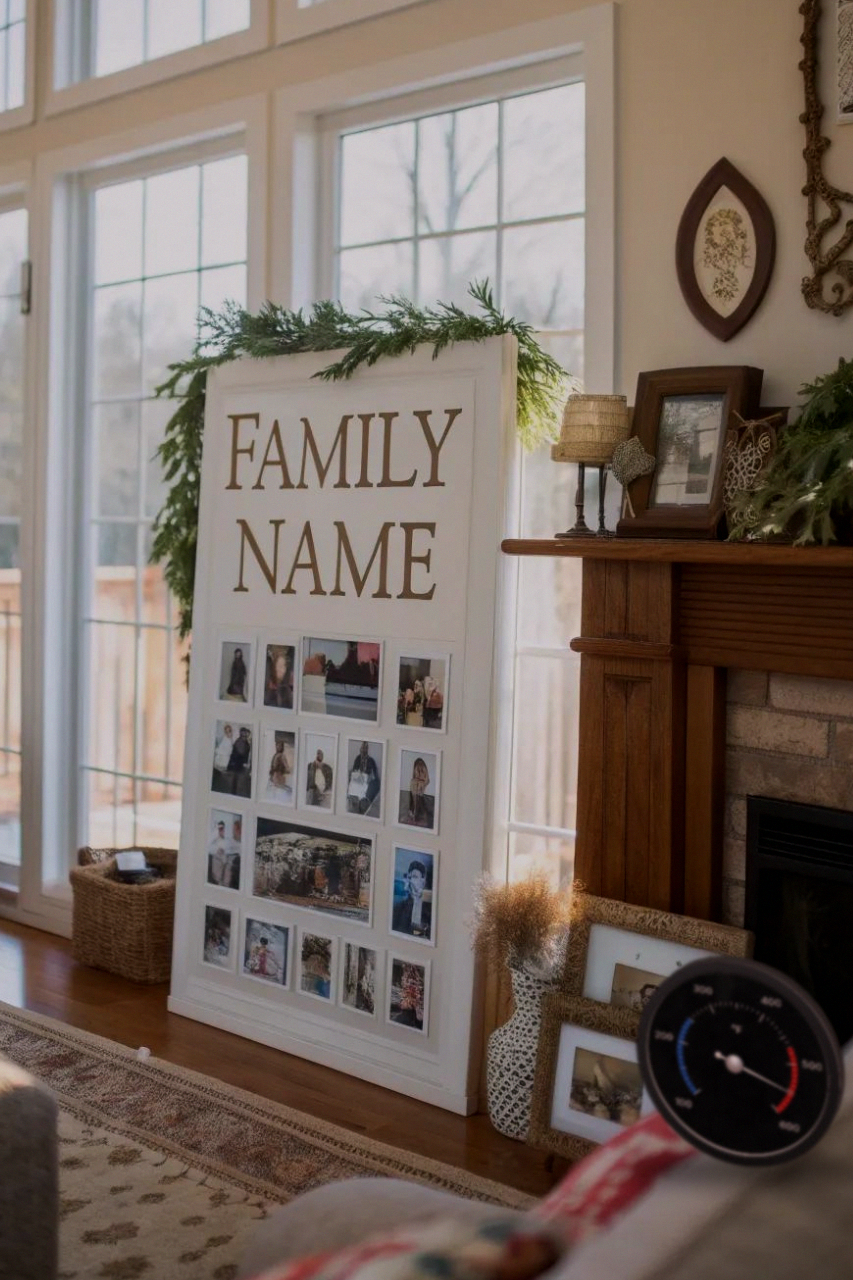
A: 550 °F
